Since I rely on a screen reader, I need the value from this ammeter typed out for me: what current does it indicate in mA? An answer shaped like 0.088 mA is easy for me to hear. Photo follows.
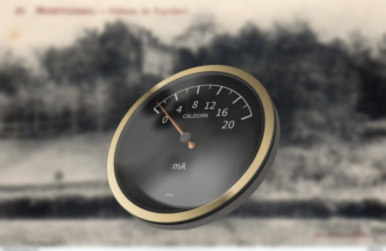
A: 1 mA
